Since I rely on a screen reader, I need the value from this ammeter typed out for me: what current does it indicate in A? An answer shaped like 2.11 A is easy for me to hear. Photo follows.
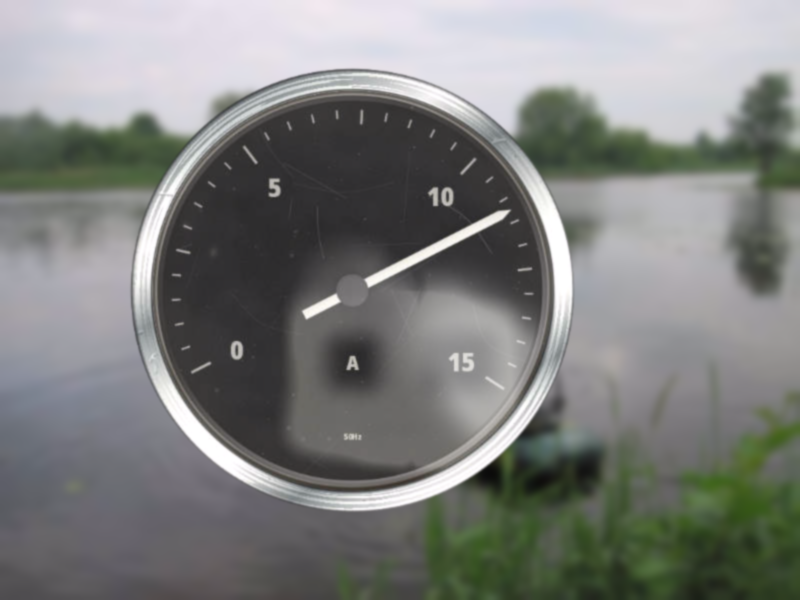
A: 11.25 A
